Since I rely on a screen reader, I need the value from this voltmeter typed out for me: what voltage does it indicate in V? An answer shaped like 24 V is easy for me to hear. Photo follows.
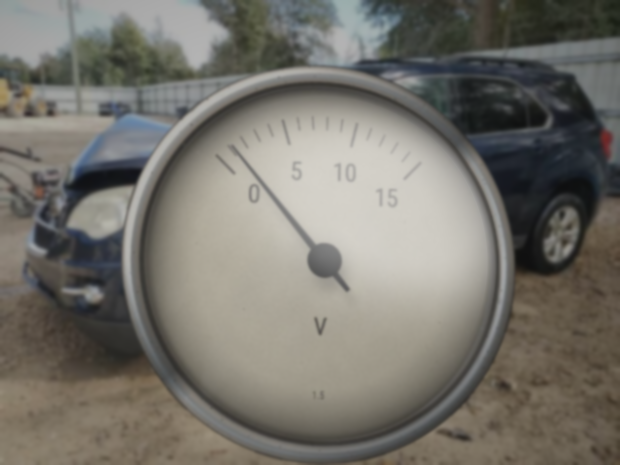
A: 1 V
